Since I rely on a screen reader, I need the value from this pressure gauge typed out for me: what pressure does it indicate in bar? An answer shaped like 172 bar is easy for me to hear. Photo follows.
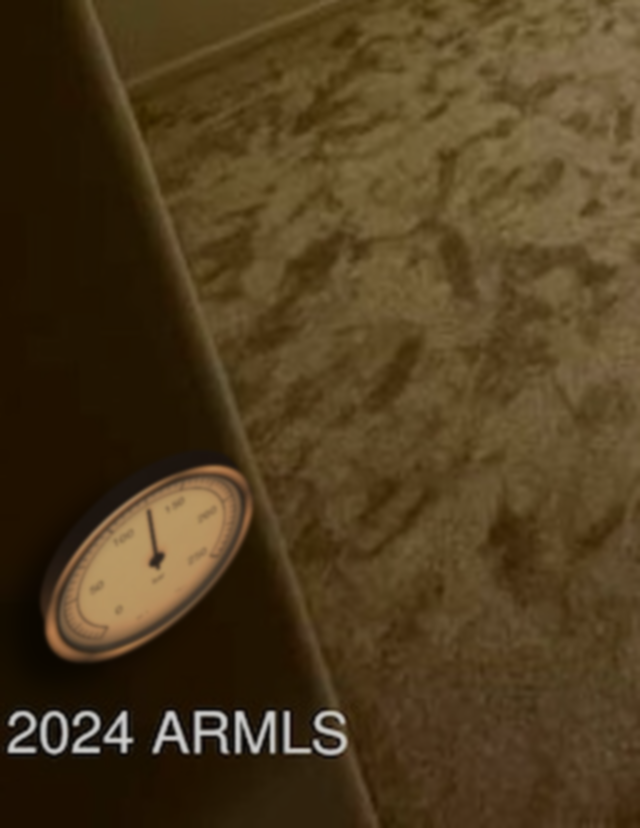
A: 125 bar
